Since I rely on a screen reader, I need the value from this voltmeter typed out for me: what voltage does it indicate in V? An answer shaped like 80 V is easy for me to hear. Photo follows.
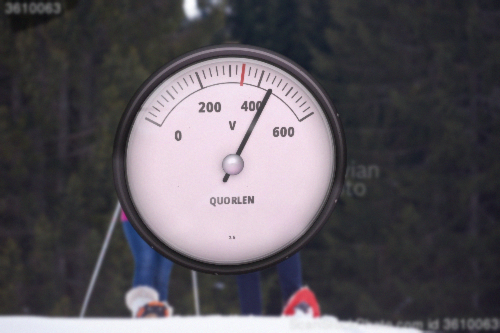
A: 440 V
